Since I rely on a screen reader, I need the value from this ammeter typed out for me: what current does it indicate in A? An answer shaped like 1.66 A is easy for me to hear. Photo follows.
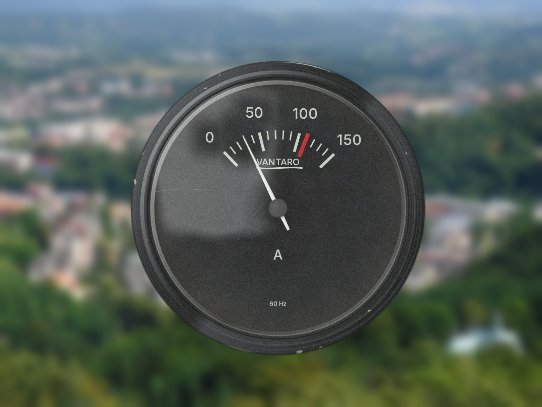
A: 30 A
